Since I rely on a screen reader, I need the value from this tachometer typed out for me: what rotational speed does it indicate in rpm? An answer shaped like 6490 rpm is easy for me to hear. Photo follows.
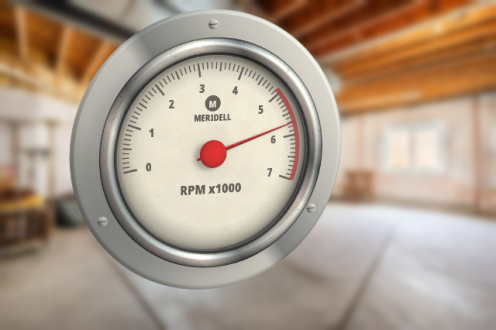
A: 5700 rpm
